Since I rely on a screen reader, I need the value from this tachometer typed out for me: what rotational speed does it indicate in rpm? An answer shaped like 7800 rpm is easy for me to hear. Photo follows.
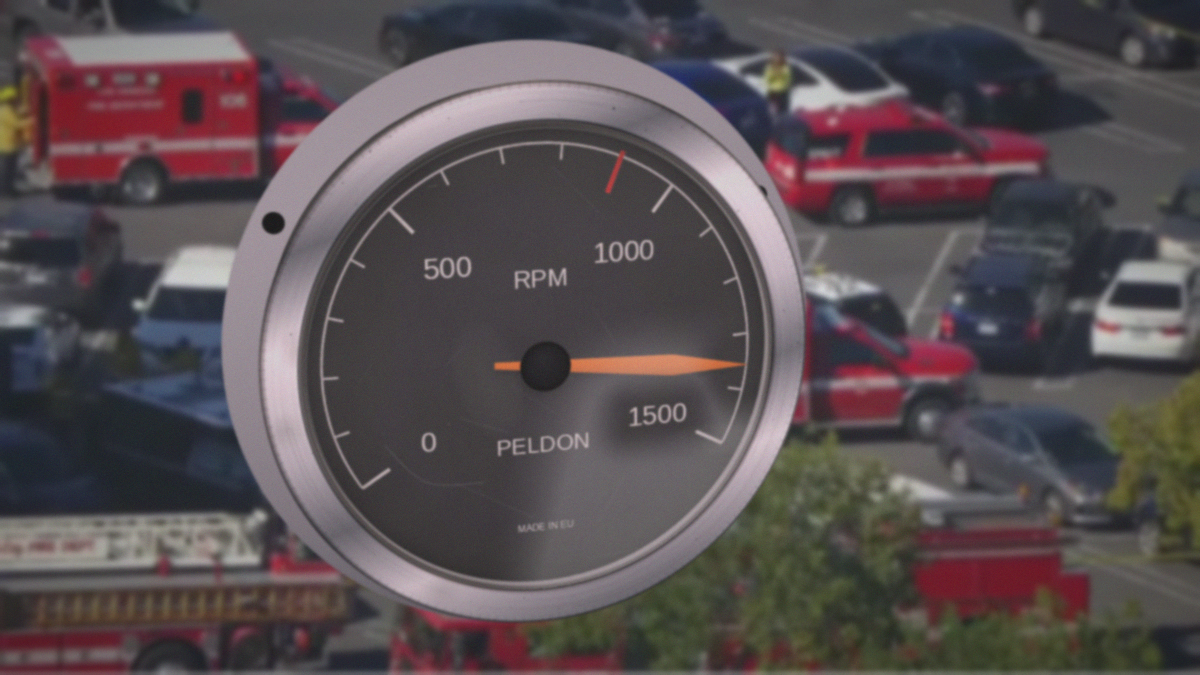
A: 1350 rpm
